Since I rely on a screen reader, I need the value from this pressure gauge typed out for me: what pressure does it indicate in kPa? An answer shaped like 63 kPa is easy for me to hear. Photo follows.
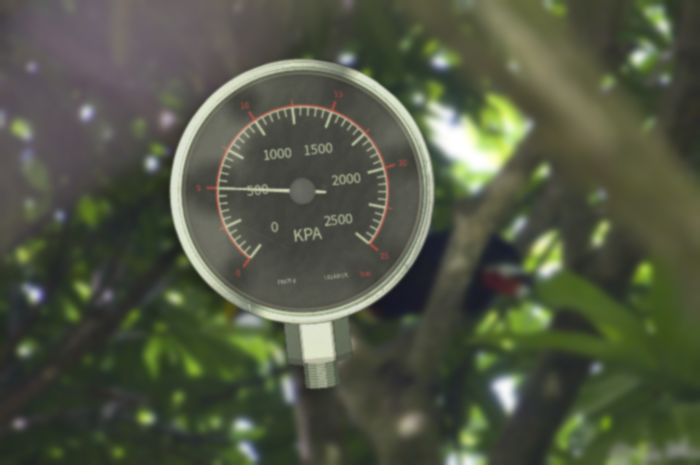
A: 500 kPa
